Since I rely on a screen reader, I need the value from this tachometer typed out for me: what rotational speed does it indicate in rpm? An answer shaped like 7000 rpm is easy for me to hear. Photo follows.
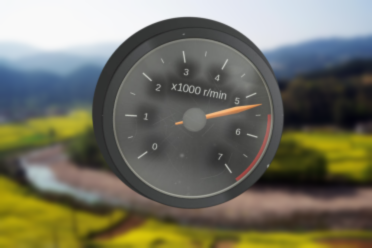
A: 5250 rpm
